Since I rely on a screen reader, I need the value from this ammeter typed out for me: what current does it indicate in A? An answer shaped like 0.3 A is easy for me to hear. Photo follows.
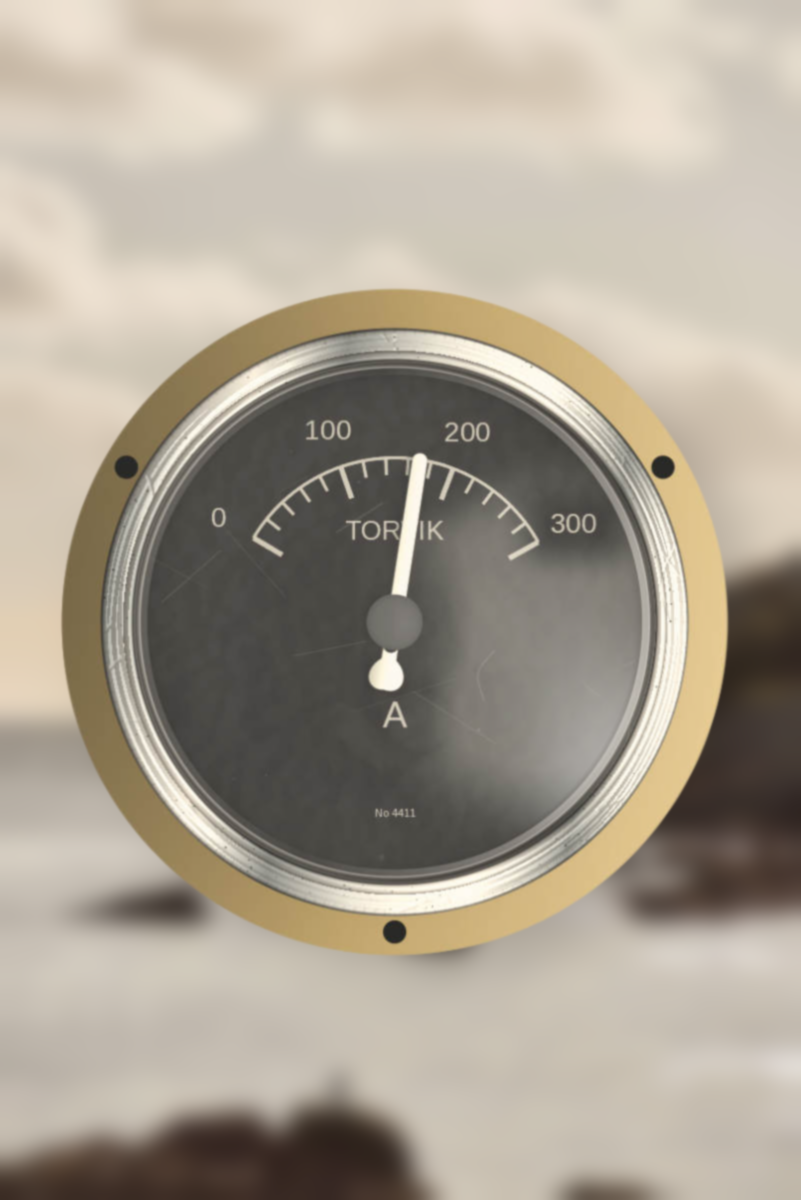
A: 170 A
